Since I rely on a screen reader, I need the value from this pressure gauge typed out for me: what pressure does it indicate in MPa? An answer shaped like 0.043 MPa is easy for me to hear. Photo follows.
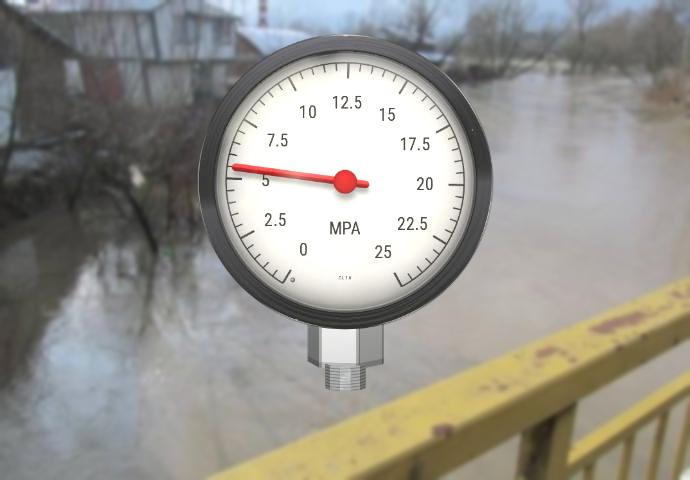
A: 5.5 MPa
